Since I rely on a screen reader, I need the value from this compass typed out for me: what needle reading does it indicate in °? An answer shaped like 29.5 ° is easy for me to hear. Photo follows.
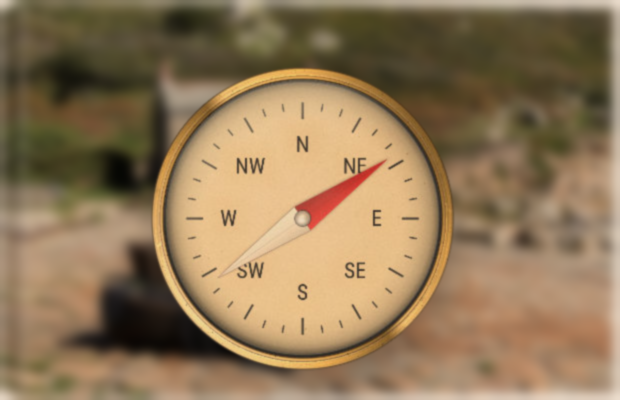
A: 55 °
